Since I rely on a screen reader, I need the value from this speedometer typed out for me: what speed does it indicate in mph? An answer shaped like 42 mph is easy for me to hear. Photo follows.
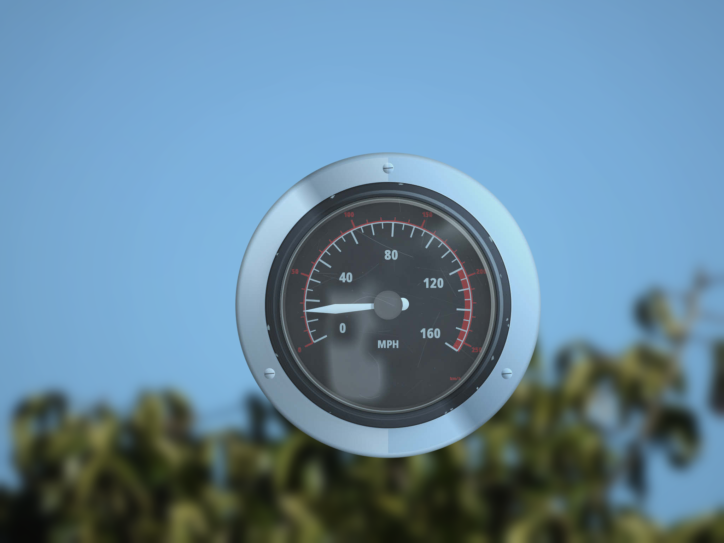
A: 15 mph
